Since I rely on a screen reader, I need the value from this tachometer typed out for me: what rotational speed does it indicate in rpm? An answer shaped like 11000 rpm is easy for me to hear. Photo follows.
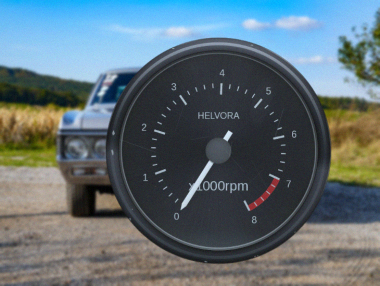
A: 0 rpm
